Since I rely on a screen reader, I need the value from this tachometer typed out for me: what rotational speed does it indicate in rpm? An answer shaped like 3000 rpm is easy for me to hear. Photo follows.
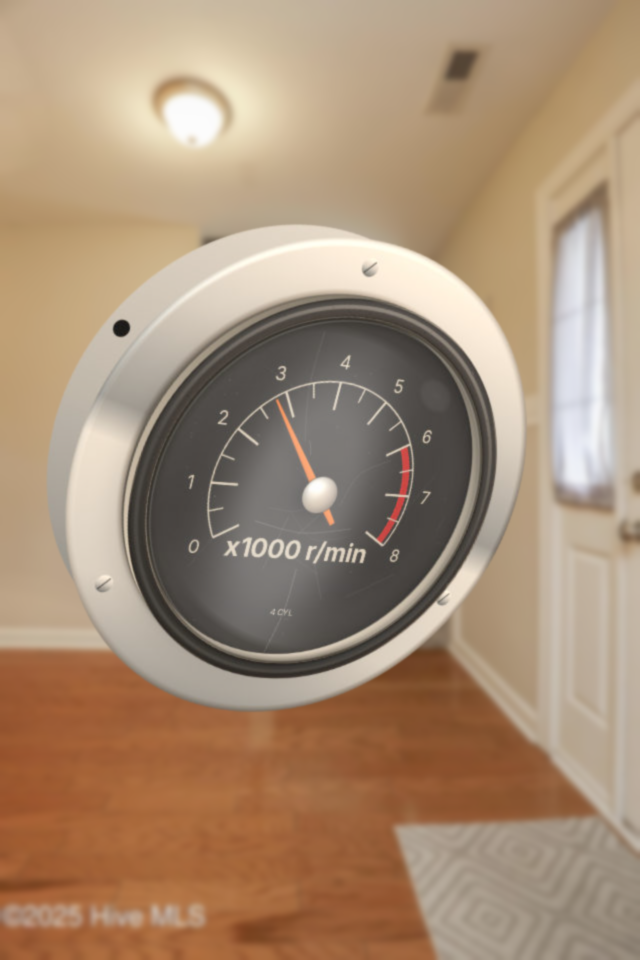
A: 2750 rpm
